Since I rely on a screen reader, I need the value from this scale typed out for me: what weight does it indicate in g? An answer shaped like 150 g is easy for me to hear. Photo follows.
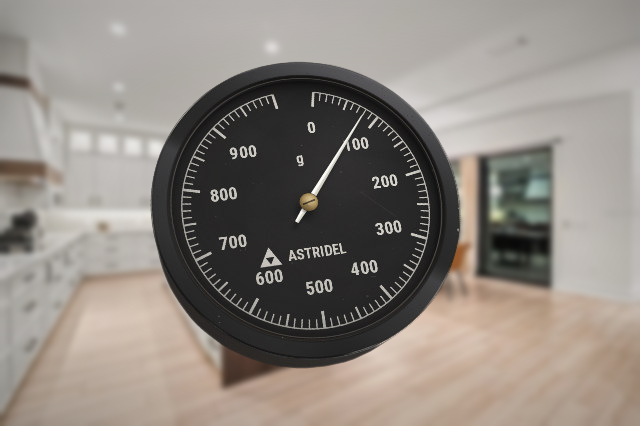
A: 80 g
